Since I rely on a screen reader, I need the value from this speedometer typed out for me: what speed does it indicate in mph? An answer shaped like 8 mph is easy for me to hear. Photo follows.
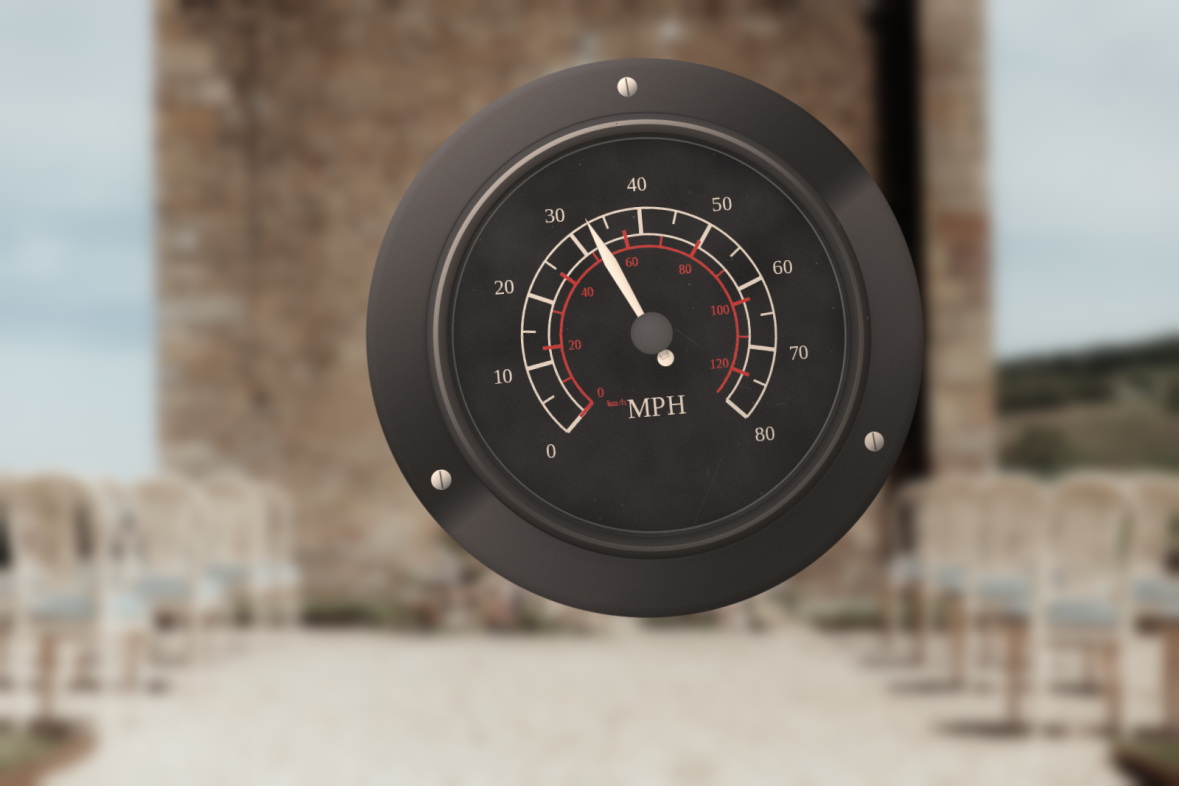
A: 32.5 mph
